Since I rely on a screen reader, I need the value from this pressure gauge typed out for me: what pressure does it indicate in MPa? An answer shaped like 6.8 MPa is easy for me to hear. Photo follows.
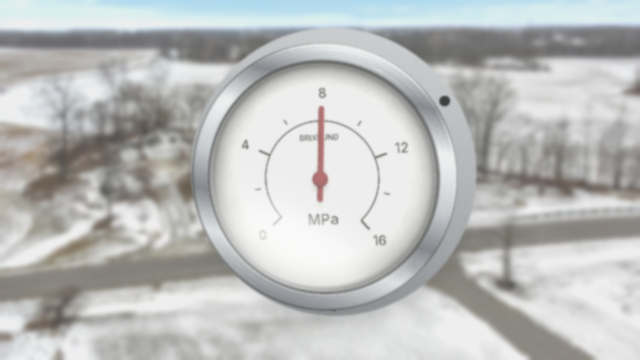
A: 8 MPa
